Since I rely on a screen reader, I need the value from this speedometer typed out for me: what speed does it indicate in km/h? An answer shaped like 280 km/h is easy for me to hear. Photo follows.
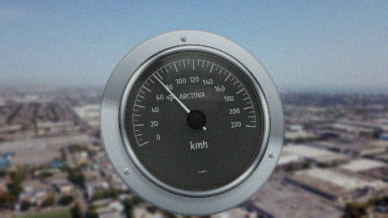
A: 75 km/h
